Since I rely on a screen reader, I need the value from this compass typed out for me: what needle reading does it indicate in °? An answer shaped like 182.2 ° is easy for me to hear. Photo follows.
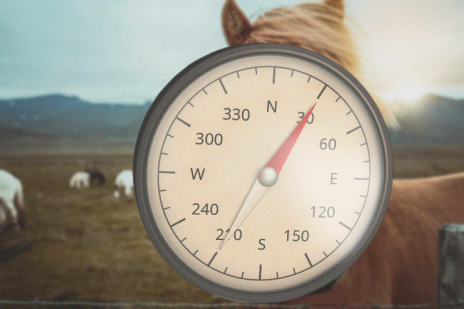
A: 30 °
